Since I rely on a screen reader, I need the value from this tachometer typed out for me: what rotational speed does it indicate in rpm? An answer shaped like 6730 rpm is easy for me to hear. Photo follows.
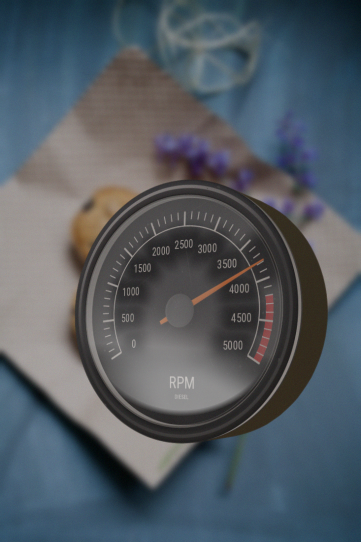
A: 3800 rpm
